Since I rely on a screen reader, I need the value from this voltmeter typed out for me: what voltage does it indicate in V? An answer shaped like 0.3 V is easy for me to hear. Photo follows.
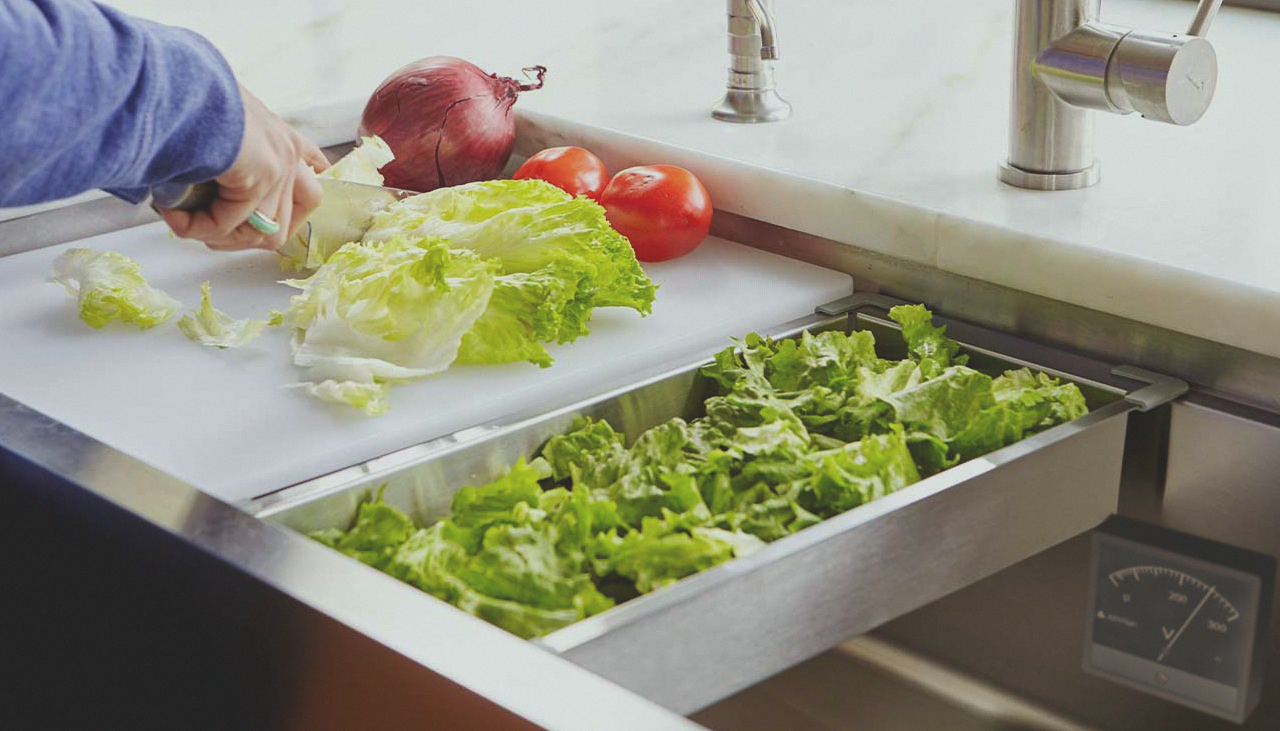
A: 250 V
